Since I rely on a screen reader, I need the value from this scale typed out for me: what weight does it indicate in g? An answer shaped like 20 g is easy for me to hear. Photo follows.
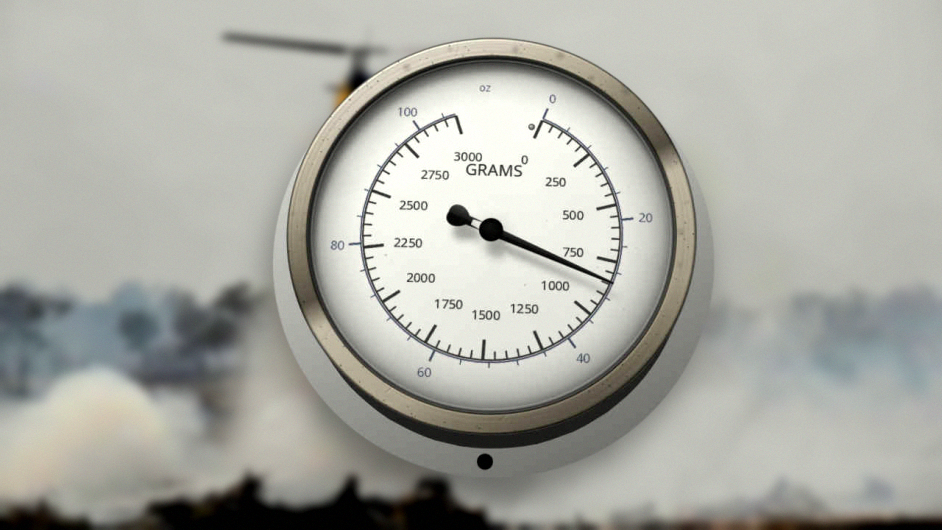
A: 850 g
